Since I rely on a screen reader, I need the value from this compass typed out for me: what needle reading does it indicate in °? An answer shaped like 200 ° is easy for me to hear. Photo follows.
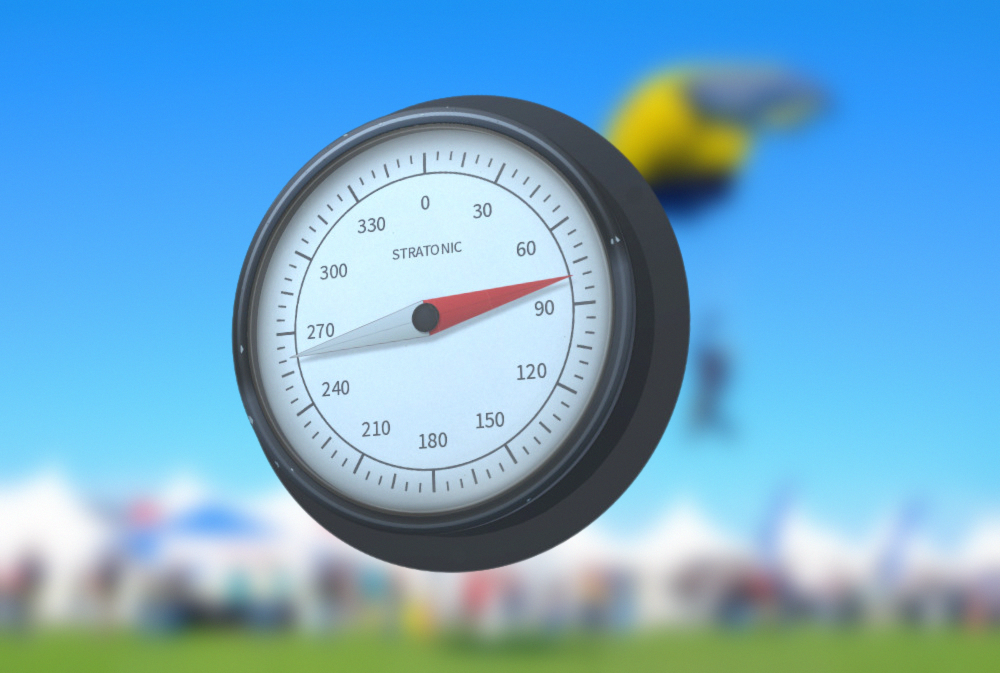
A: 80 °
